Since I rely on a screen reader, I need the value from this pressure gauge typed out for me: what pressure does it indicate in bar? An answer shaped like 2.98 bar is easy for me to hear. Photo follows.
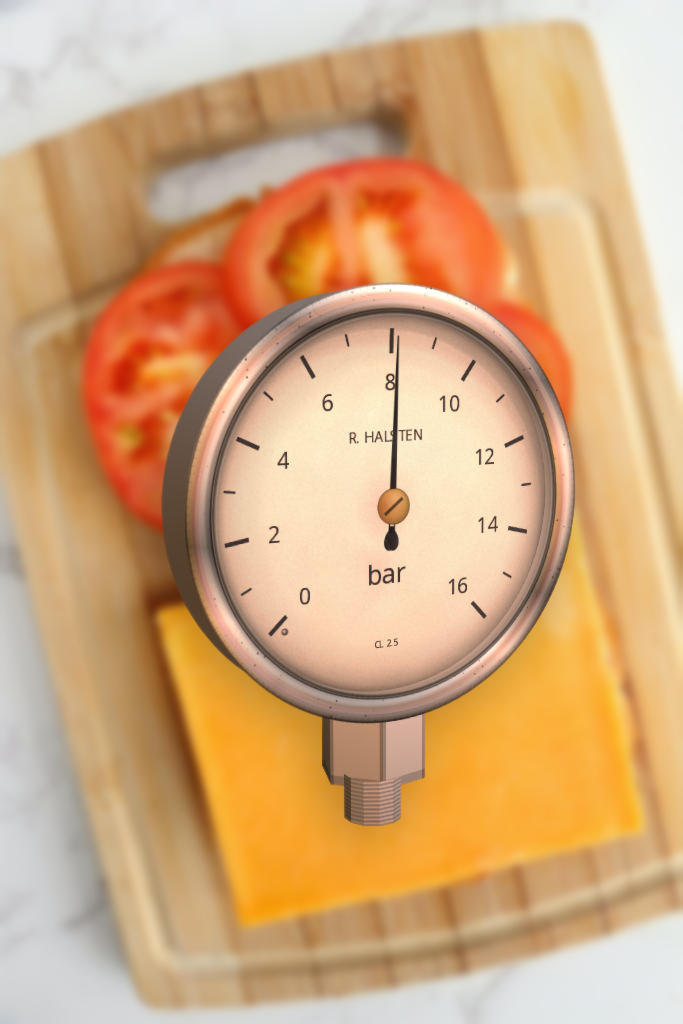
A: 8 bar
